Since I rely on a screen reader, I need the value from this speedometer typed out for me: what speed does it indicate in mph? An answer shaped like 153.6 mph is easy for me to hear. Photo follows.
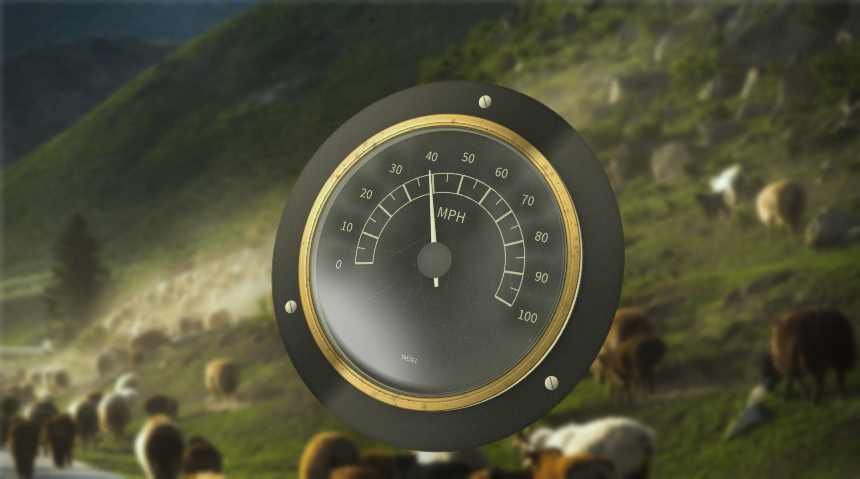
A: 40 mph
